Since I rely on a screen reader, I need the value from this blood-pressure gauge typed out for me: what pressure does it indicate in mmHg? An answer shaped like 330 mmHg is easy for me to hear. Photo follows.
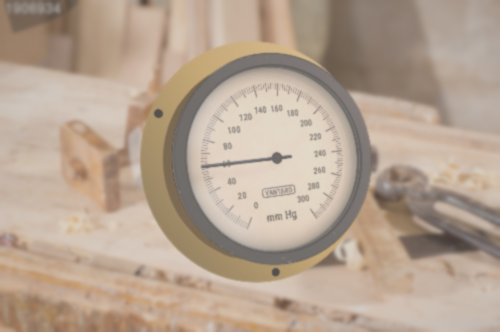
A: 60 mmHg
